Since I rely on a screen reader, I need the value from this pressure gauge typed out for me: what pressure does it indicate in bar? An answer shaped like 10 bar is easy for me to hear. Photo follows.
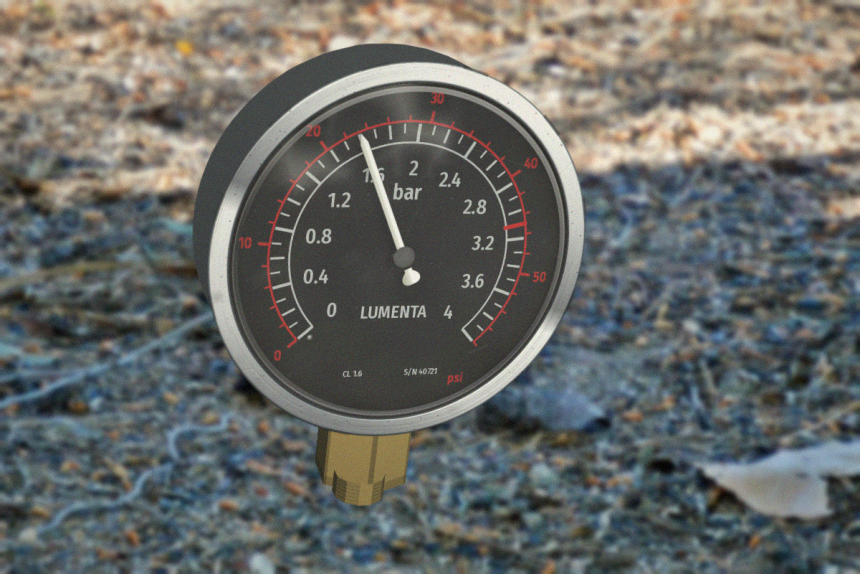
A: 1.6 bar
